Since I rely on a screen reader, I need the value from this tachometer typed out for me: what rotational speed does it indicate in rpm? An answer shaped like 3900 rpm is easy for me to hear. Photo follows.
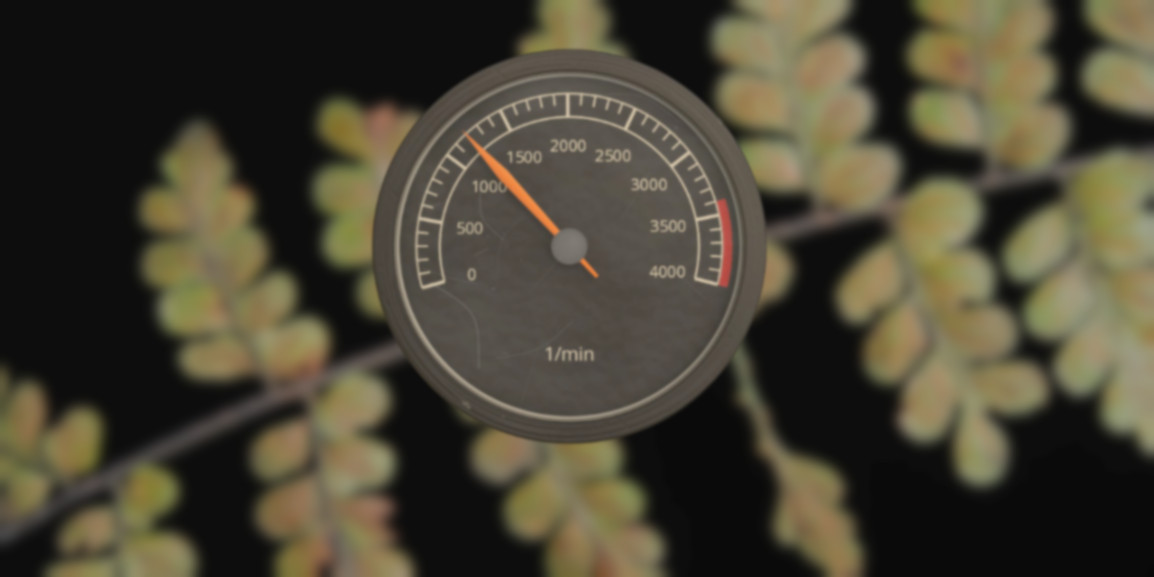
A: 1200 rpm
